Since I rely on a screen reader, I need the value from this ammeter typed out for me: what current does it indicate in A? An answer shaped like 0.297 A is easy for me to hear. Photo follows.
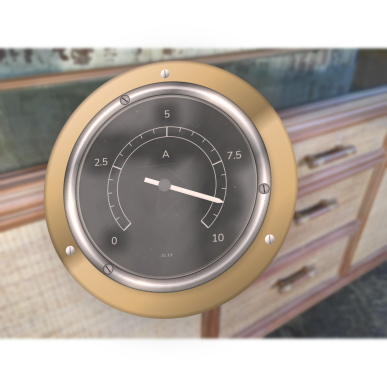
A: 9 A
